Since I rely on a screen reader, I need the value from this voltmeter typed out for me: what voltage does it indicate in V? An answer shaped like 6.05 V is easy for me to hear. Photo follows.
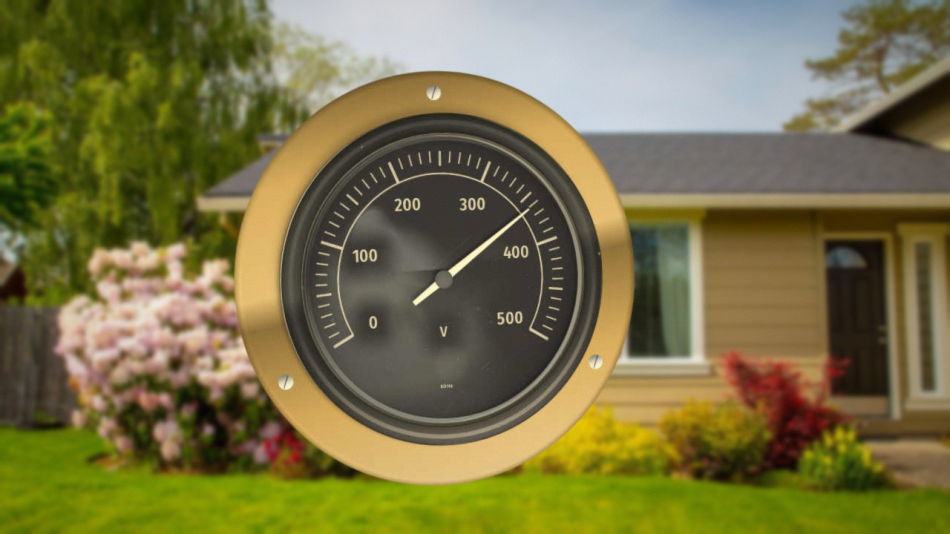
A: 360 V
